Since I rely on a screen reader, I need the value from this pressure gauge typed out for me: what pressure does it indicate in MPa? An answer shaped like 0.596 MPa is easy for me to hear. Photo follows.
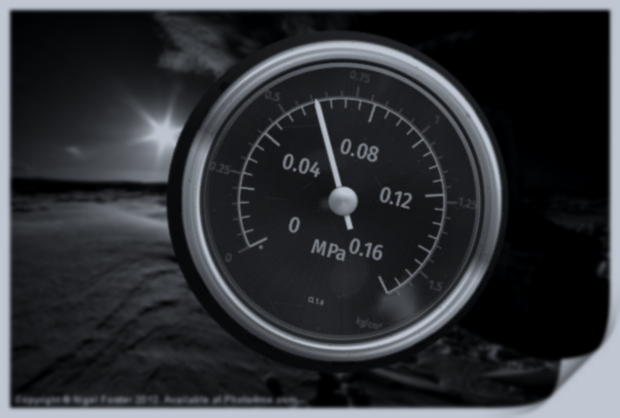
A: 0.06 MPa
